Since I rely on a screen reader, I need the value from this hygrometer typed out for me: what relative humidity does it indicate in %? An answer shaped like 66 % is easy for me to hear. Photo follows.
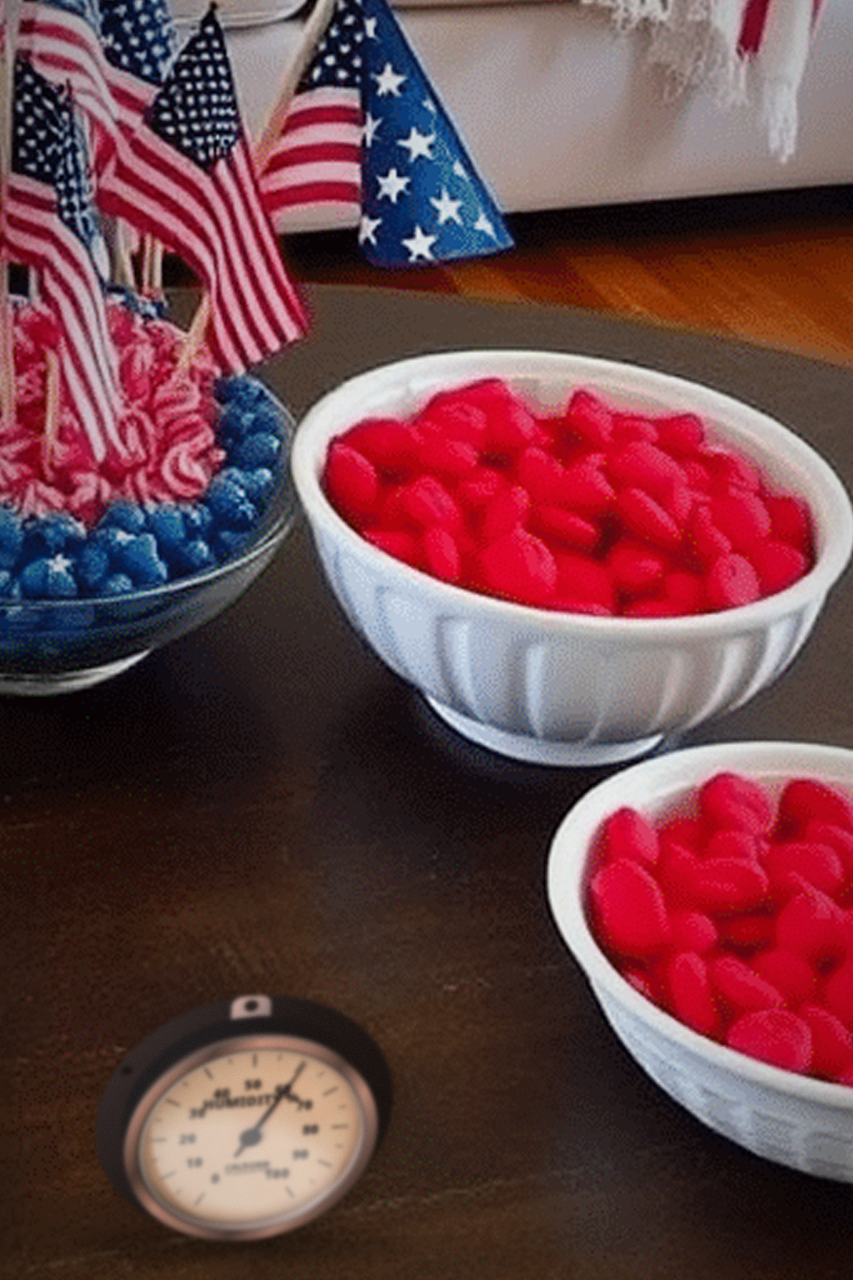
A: 60 %
